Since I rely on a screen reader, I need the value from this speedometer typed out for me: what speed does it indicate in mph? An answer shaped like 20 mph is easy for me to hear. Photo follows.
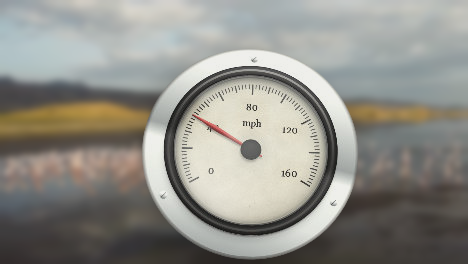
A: 40 mph
